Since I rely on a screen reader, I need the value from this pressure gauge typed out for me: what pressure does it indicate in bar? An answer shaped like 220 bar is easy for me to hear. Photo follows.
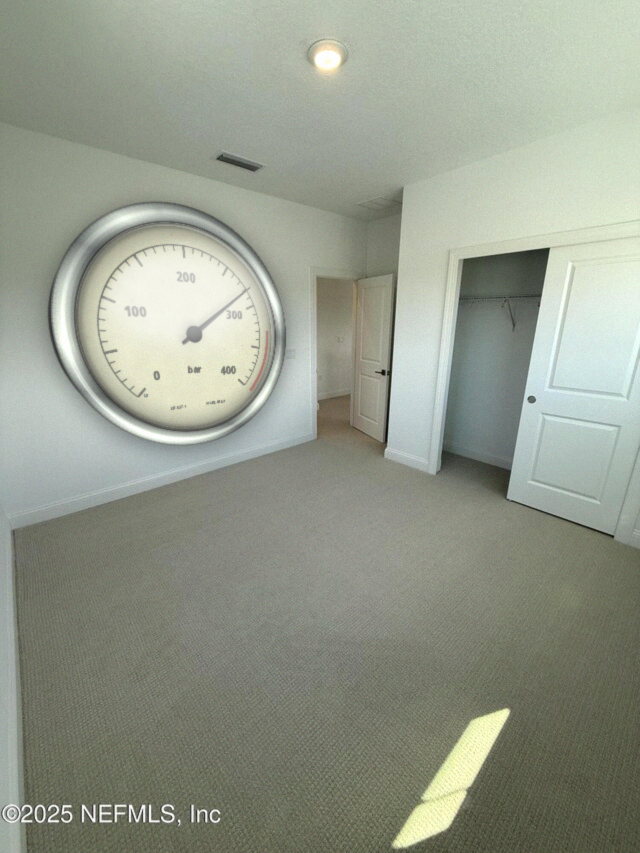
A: 280 bar
